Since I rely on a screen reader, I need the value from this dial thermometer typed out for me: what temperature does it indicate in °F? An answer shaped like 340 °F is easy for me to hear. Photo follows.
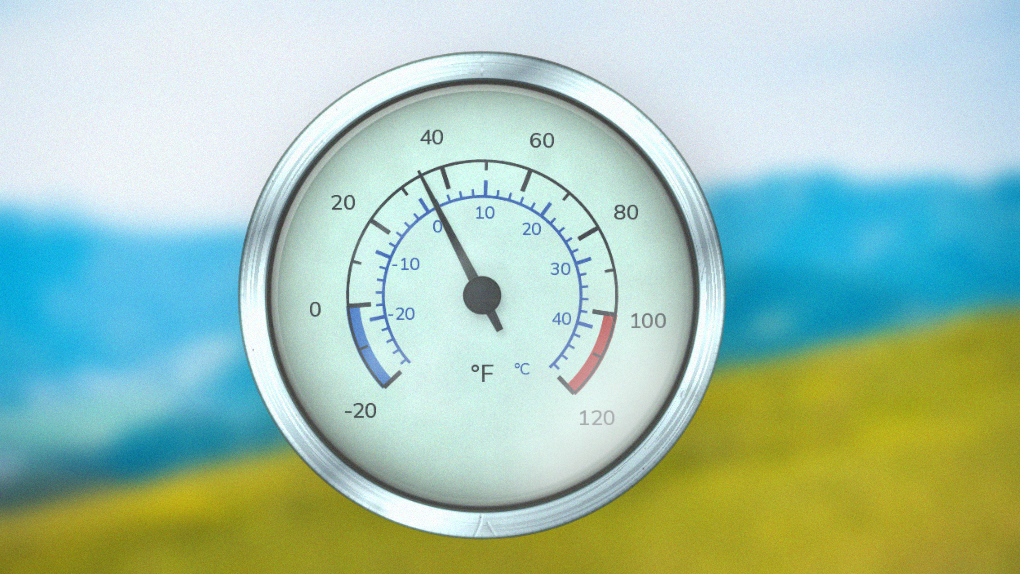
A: 35 °F
